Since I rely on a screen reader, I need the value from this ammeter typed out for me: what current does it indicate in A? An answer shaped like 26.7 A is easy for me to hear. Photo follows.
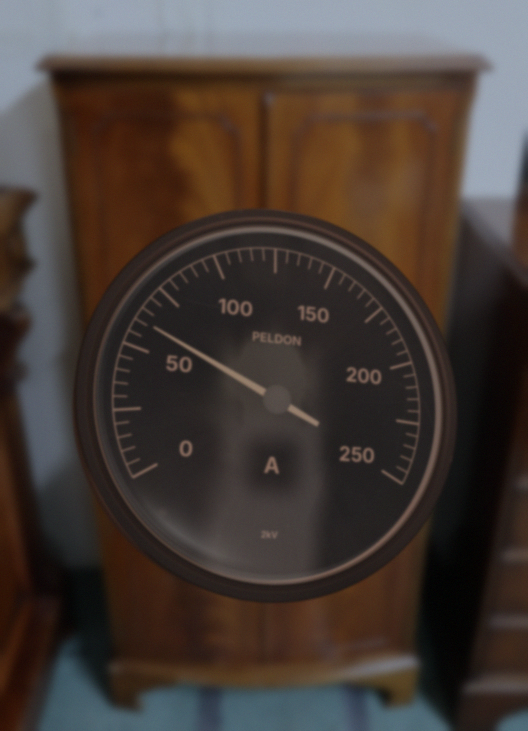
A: 60 A
